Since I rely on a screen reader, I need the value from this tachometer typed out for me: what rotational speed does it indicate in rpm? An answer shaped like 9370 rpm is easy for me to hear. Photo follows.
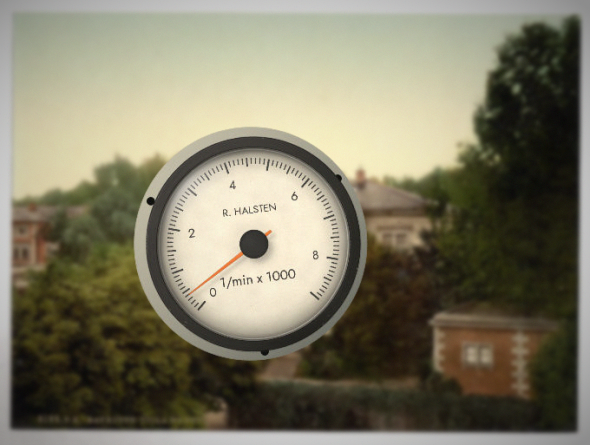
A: 400 rpm
